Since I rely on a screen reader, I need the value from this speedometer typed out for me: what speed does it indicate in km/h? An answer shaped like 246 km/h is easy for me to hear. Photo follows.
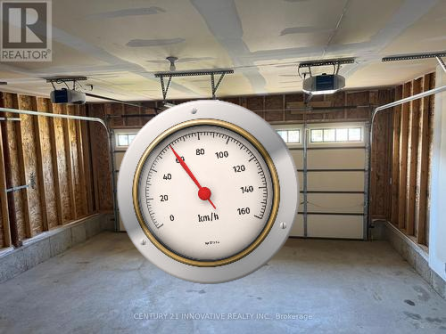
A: 60 km/h
